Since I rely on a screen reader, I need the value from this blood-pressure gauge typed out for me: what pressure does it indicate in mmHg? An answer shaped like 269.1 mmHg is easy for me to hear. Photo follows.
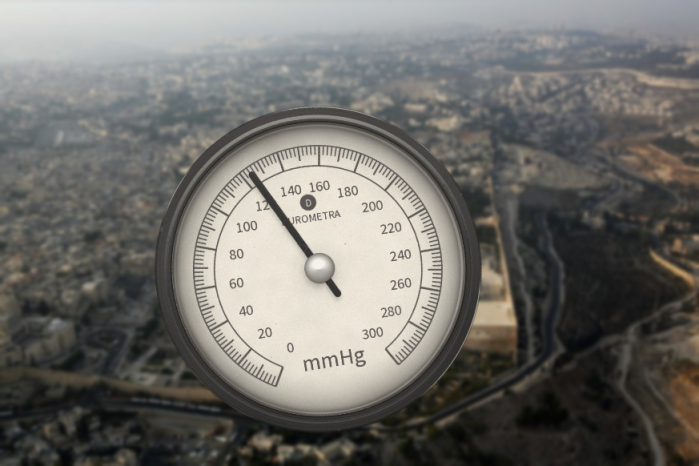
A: 124 mmHg
